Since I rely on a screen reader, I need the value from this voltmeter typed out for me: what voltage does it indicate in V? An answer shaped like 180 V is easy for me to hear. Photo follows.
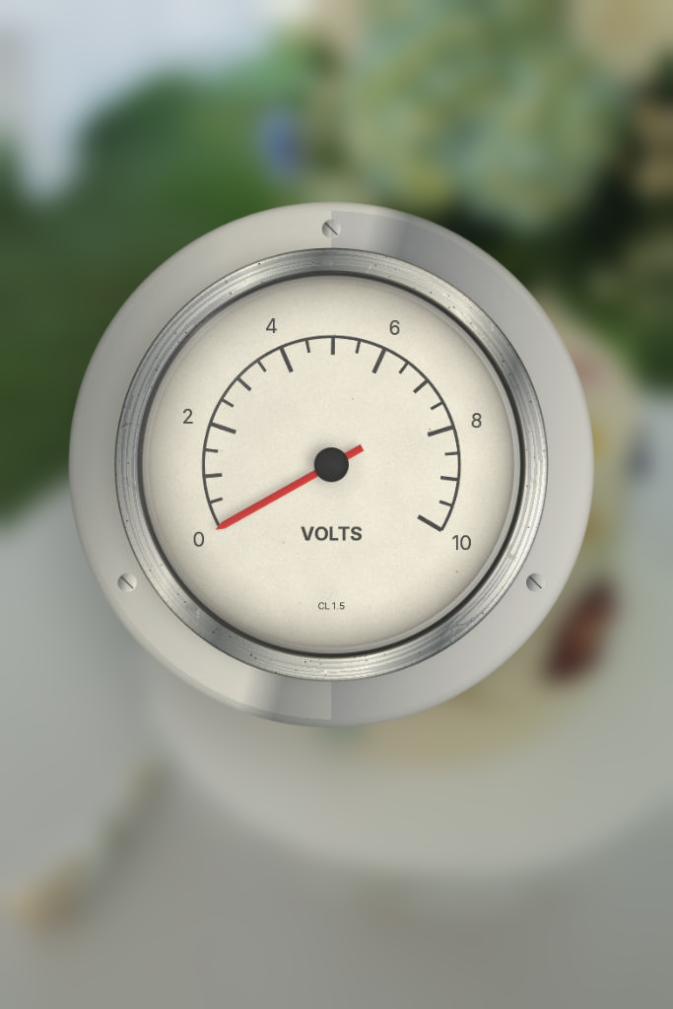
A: 0 V
